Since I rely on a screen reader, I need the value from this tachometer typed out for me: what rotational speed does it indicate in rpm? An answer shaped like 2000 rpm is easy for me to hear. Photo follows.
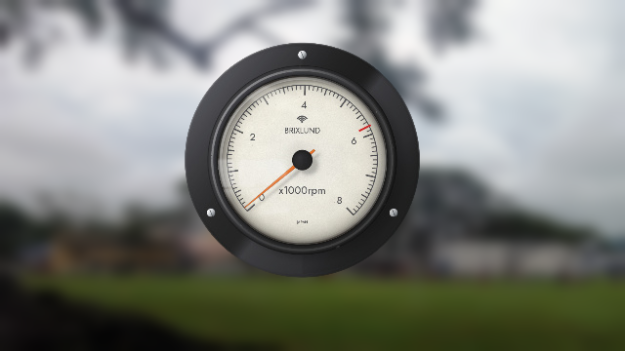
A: 100 rpm
